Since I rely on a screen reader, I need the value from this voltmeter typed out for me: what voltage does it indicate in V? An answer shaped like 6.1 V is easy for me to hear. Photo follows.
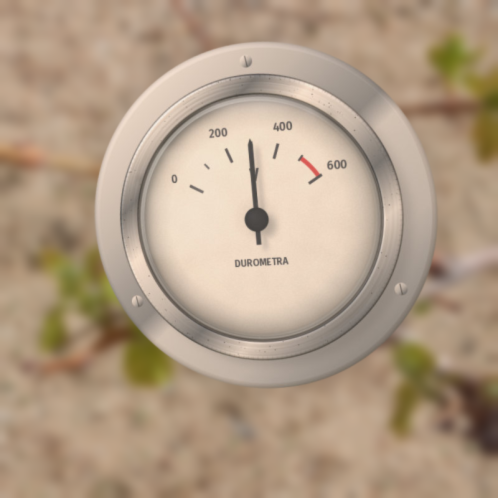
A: 300 V
